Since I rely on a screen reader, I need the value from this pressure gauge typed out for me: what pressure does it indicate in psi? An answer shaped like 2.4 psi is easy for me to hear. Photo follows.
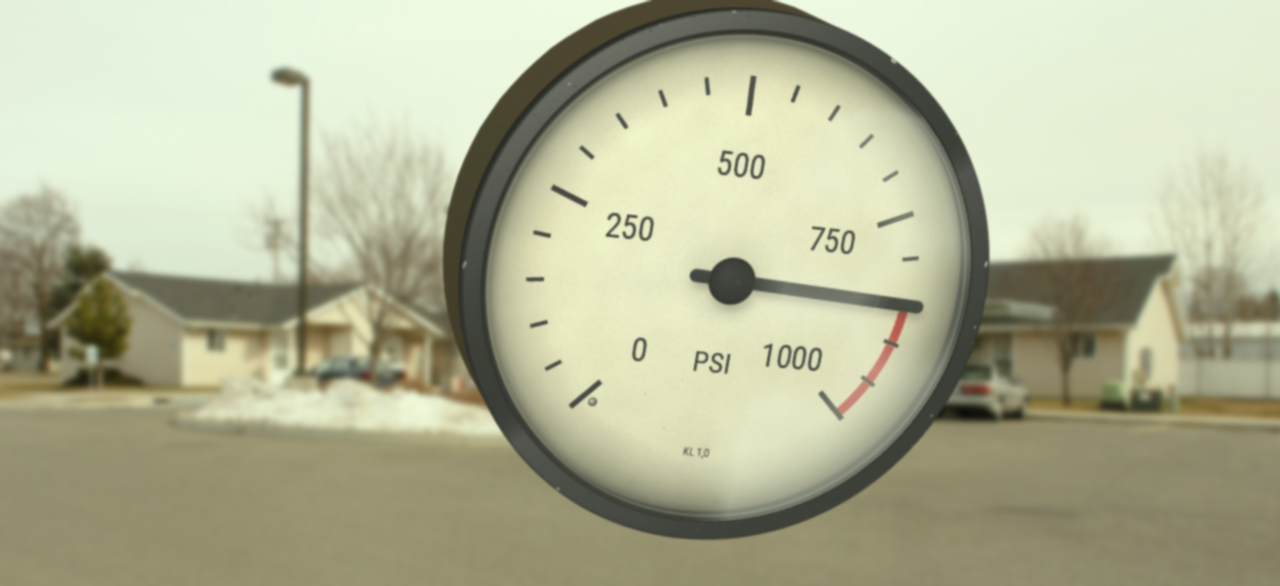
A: 850 psi
